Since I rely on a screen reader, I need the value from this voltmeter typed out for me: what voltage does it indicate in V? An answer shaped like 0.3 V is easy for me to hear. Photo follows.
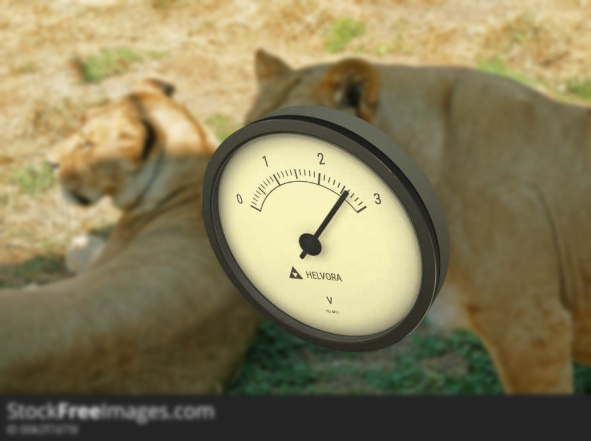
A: 2.6 V
